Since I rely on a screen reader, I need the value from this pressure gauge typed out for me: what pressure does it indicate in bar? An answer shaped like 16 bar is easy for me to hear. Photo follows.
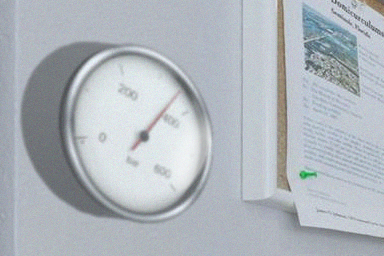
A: 350 bar
